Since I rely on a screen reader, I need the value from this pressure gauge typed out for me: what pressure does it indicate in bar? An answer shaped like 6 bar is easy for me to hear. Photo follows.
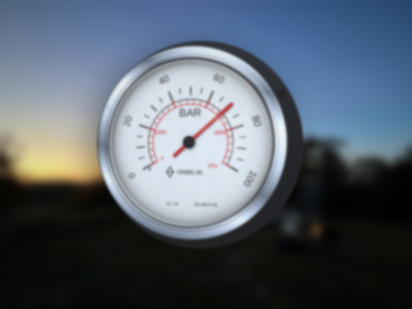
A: 70 bar
